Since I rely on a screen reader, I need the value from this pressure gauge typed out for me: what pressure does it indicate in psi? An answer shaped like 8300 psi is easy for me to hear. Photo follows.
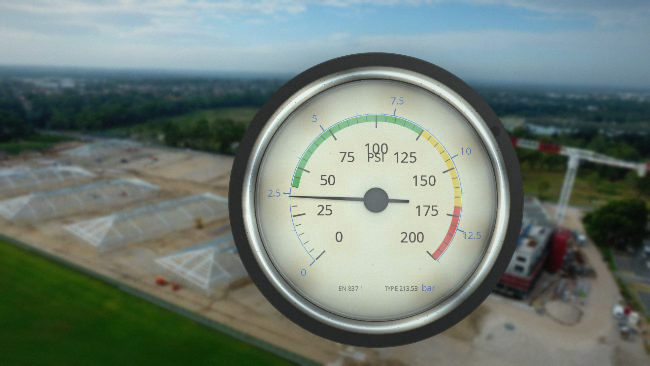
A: 35 psi
